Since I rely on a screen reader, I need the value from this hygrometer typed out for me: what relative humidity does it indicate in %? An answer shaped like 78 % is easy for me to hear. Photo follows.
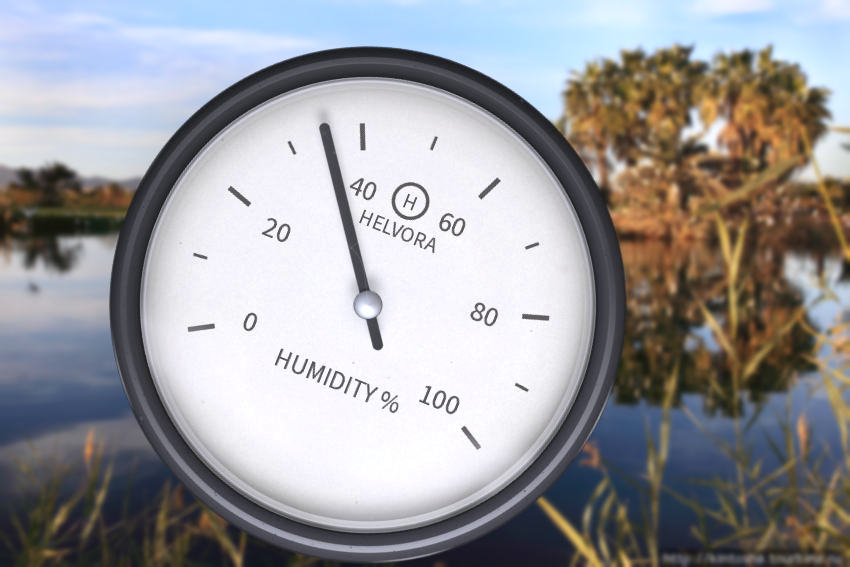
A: 35 %
